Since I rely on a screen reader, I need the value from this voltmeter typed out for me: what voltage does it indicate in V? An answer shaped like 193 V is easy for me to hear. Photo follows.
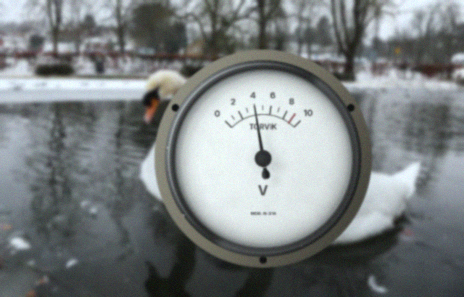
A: 4 V
